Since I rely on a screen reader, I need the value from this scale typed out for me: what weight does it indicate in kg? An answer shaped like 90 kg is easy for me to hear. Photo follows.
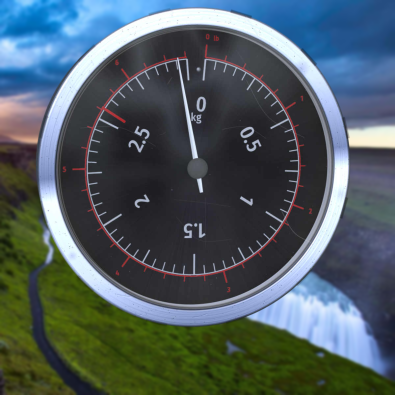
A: 2.95 kg
